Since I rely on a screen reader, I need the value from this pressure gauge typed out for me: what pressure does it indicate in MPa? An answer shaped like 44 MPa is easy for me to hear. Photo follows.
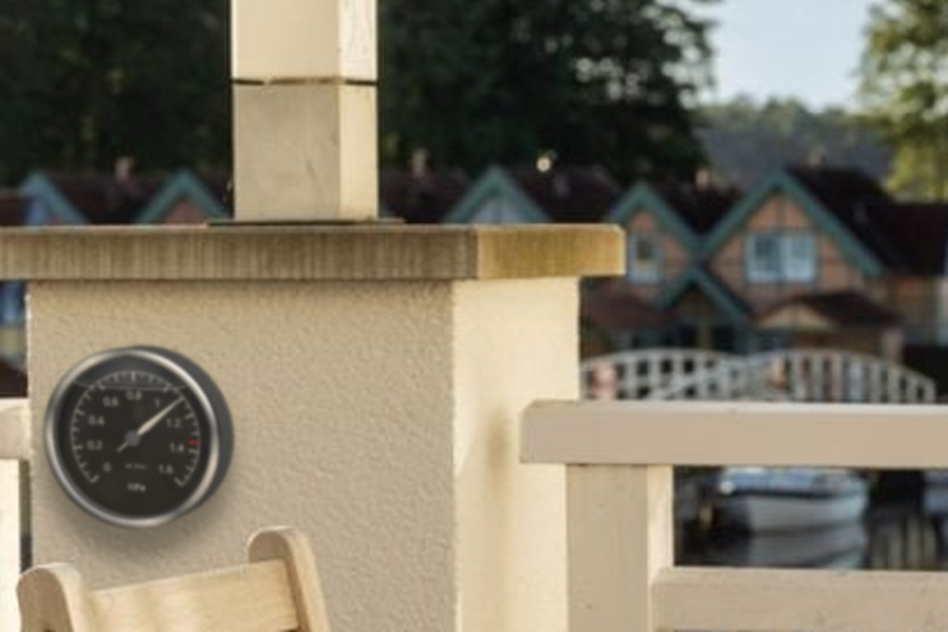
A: 1.1 MPa
